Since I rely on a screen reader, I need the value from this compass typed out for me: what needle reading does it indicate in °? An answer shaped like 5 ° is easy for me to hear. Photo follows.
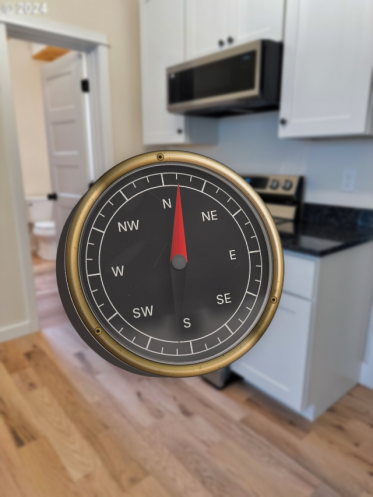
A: 10 °
